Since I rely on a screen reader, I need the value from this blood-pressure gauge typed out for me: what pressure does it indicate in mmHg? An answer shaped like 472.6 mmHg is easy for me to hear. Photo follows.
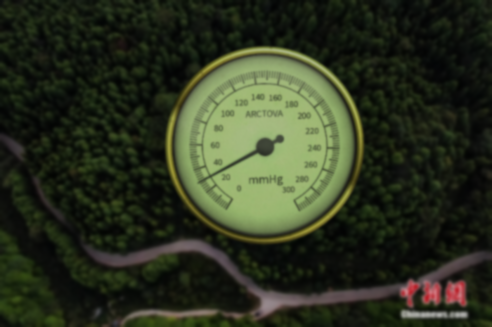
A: 30 mmHg
